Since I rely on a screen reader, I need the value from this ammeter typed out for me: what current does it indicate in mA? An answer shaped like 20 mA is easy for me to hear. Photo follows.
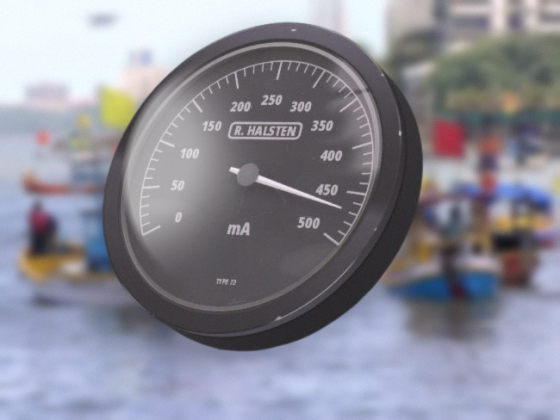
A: 470 mA
